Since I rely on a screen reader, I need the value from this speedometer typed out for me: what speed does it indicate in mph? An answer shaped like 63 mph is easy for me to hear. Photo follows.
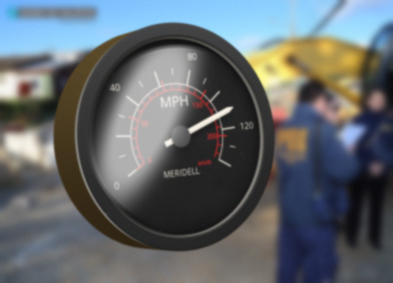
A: 110 mph
